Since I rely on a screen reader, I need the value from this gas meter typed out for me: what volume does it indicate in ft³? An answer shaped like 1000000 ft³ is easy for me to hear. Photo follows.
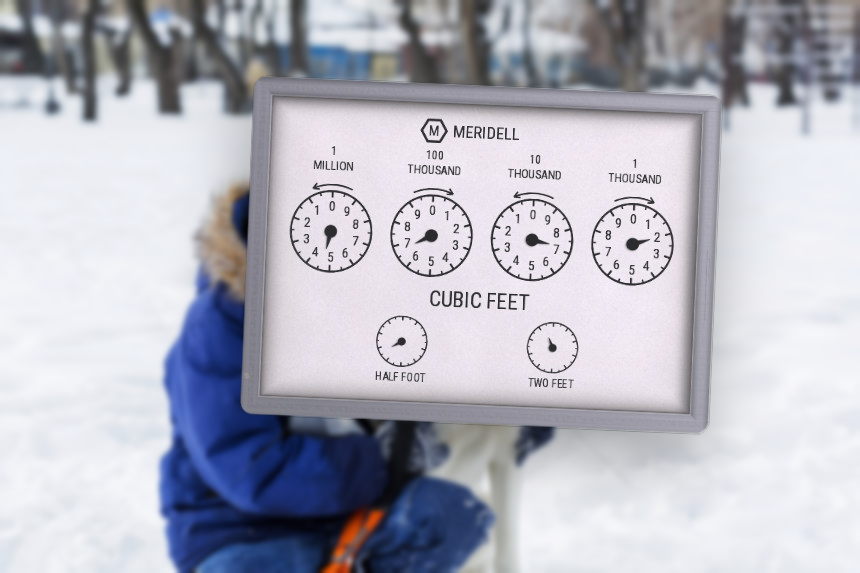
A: 467200 ft³
